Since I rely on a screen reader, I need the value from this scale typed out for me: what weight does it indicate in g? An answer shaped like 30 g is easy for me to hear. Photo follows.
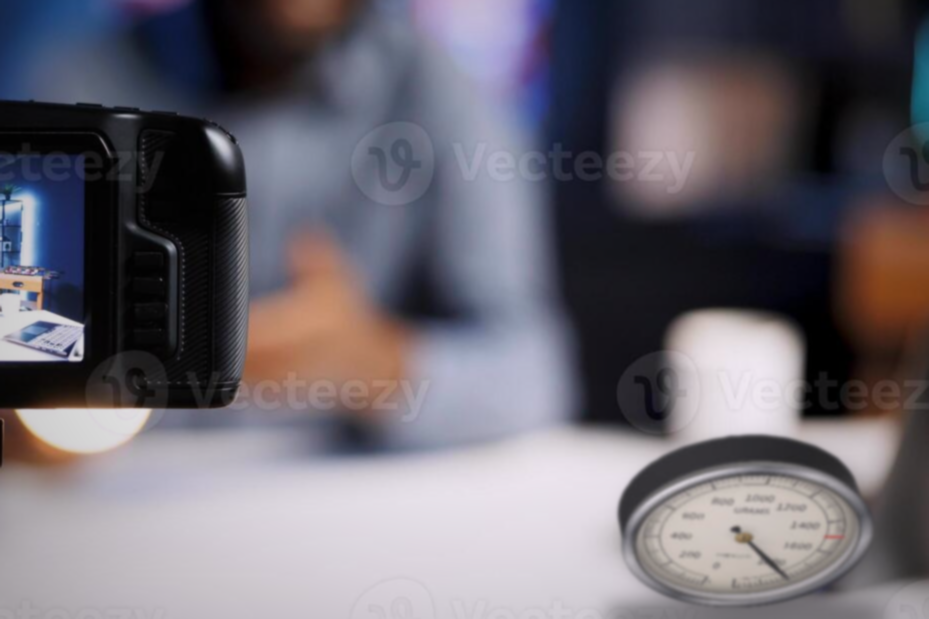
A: 1800 g
